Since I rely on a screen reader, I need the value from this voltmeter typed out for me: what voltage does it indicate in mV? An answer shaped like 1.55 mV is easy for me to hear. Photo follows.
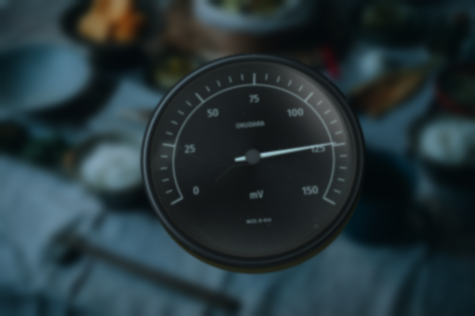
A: 125 mV
